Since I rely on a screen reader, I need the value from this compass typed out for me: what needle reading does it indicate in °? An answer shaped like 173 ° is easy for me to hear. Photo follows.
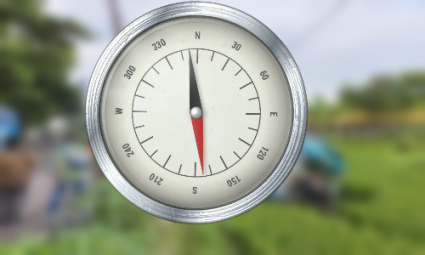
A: 172.5 °
